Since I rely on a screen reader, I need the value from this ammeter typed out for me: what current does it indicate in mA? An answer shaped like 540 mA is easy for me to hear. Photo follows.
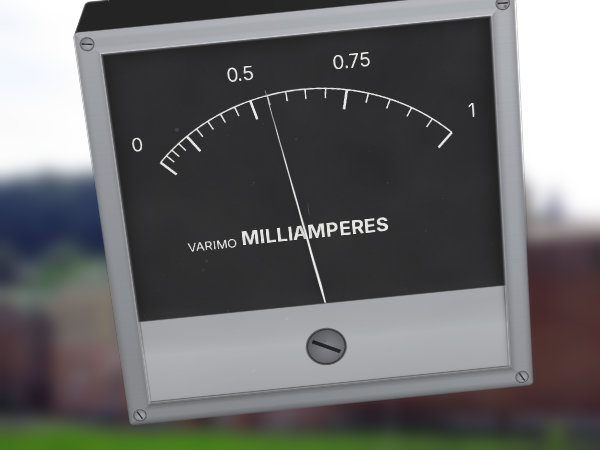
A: 0.55 mA
